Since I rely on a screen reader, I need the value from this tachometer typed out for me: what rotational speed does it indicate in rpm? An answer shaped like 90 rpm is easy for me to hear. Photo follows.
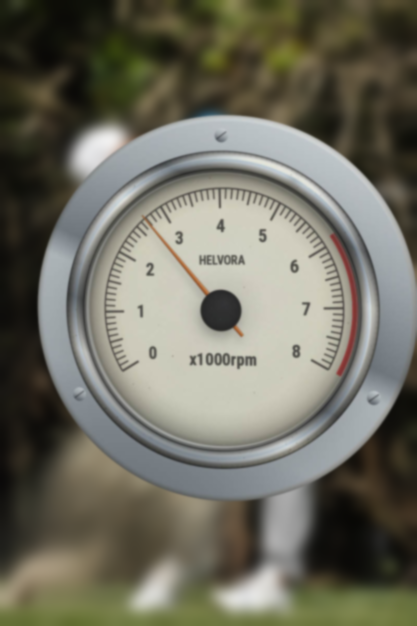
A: 2700 rpm
